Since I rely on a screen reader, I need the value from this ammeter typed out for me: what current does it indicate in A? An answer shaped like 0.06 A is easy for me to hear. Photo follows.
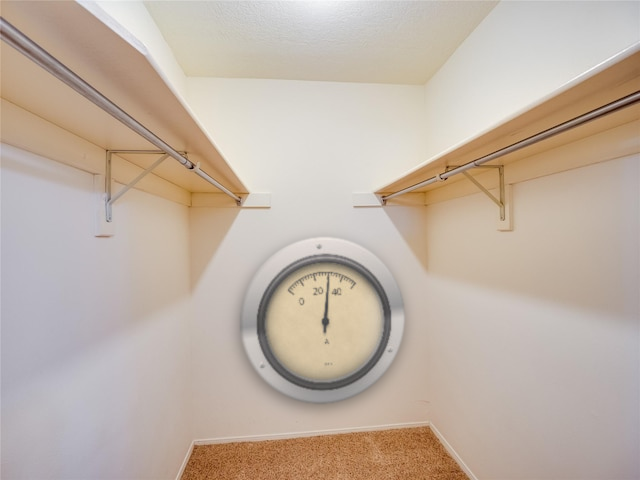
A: 30 A
